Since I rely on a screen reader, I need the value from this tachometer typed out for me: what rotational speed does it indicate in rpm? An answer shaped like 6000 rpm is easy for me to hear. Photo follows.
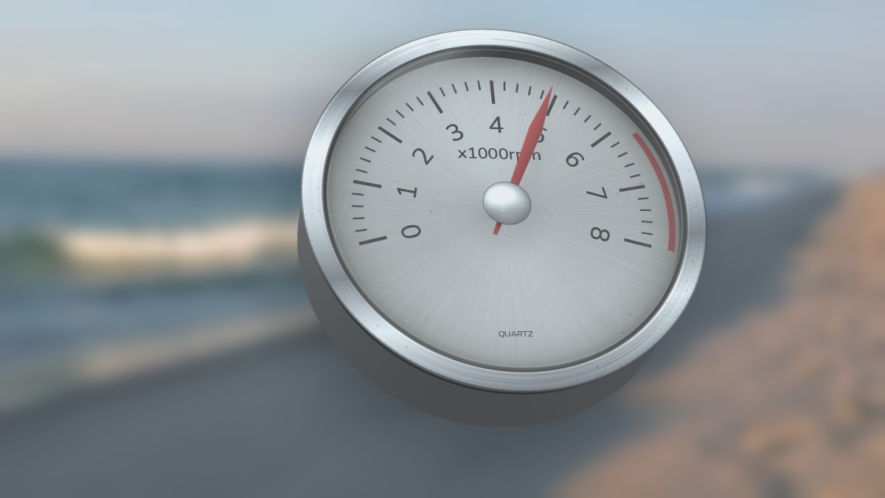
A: 4900 rpm
